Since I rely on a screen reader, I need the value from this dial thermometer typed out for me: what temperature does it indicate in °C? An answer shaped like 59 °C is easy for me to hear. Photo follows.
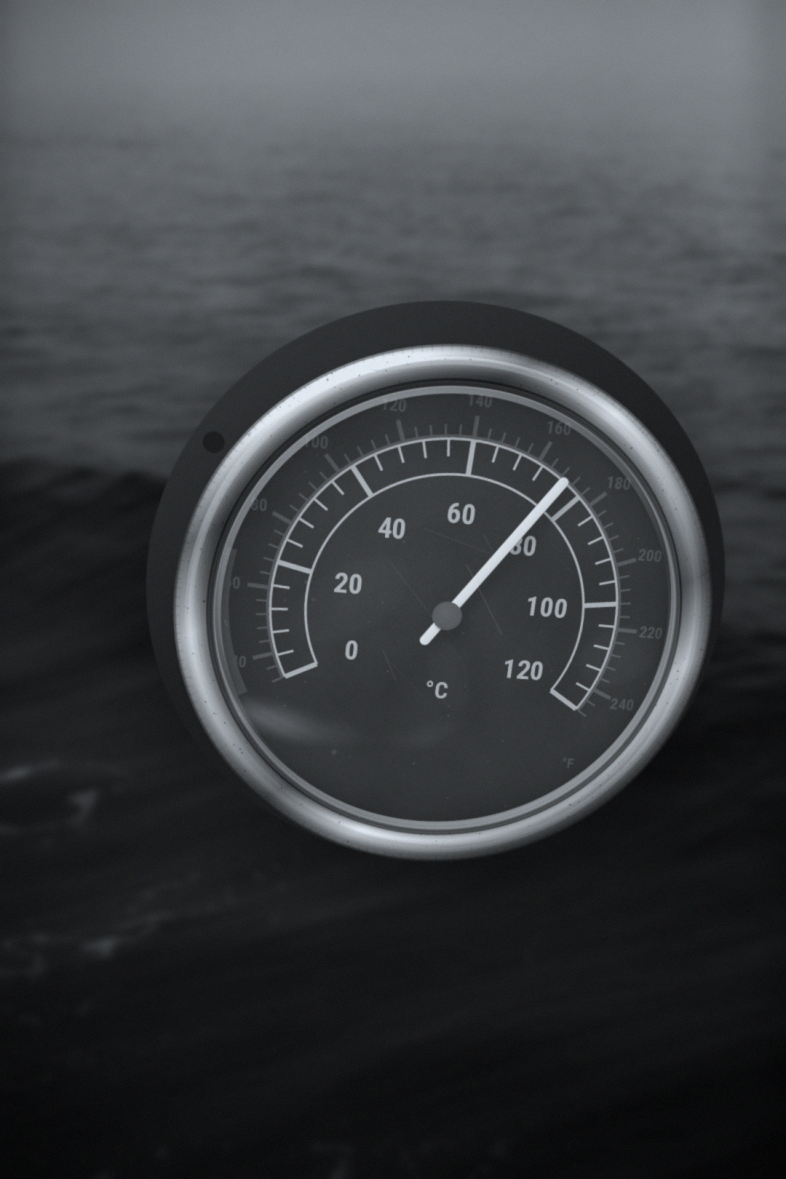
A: 76 °C
